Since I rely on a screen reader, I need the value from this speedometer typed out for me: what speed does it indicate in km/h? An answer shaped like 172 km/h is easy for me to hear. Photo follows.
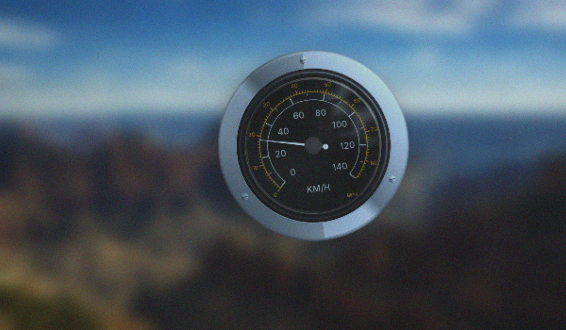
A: 30 km/h
